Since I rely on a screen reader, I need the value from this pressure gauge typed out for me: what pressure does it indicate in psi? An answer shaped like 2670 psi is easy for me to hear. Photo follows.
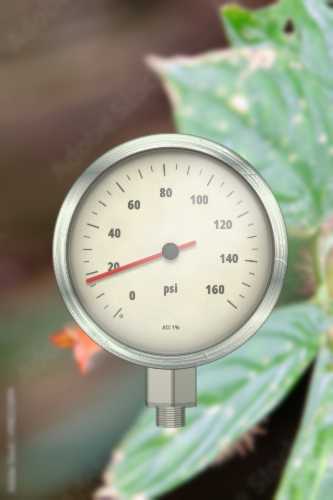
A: 17.5 psi
